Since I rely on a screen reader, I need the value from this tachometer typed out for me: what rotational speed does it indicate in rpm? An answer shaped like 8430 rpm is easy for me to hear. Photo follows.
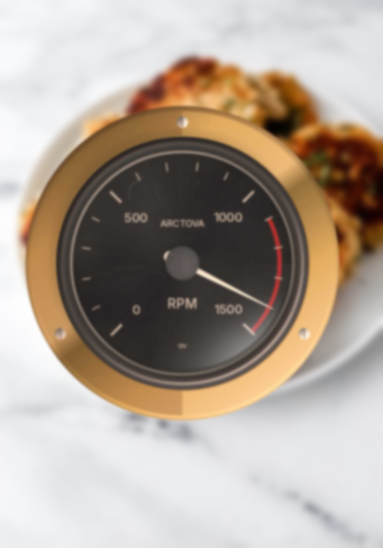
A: 1400 rpm
